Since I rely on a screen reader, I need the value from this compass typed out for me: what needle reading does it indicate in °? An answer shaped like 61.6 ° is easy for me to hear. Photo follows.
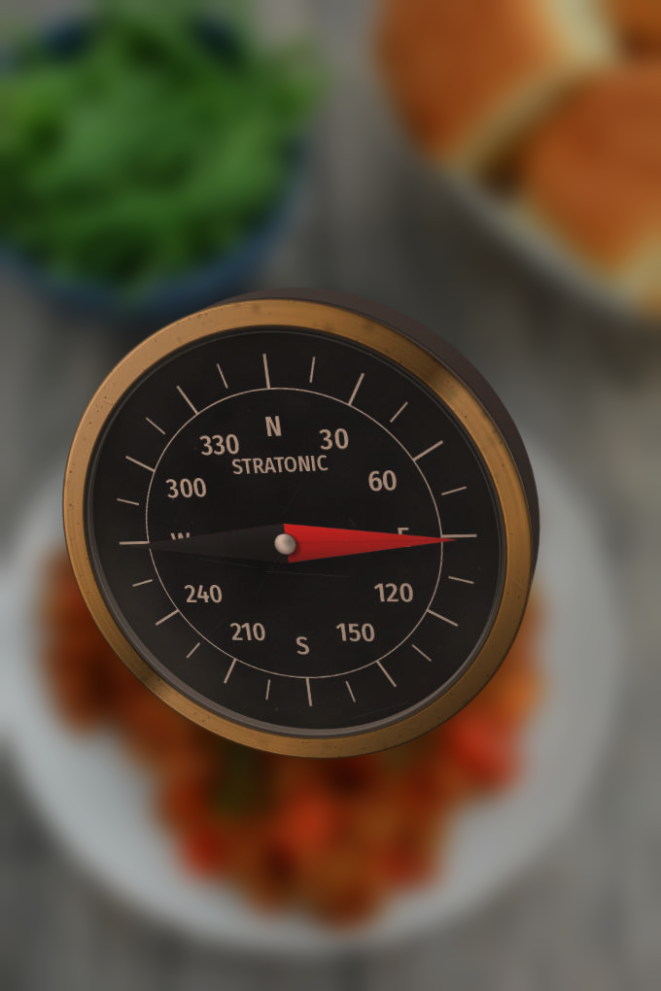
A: 90 °
